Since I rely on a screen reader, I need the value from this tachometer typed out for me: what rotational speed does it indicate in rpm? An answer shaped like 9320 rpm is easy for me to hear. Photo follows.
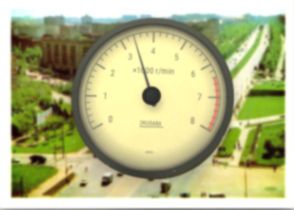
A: 3400 rpm
